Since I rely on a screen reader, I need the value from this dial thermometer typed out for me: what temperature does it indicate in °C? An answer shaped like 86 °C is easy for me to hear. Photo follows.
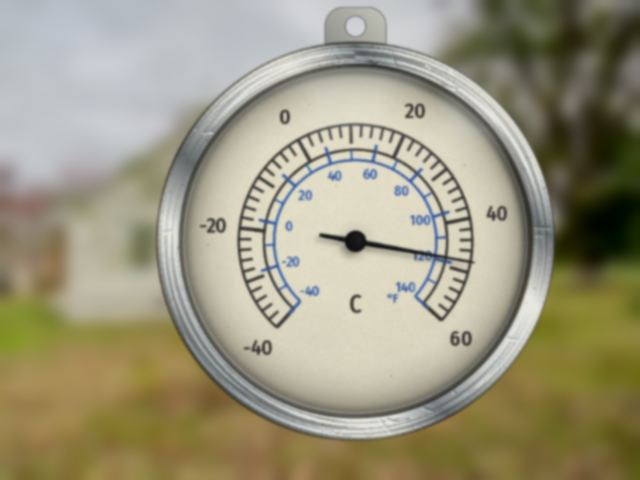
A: 48 °C
